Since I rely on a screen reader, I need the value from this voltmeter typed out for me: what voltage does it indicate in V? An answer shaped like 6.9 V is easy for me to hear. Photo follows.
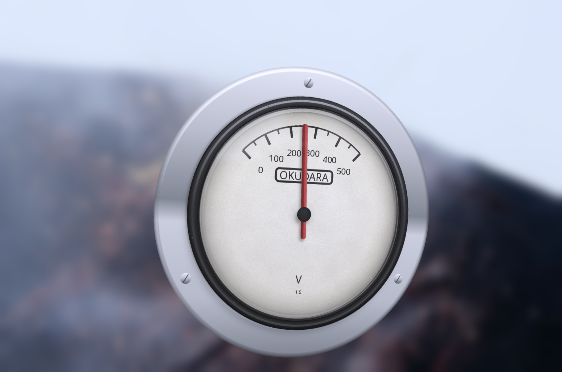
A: 250 V
